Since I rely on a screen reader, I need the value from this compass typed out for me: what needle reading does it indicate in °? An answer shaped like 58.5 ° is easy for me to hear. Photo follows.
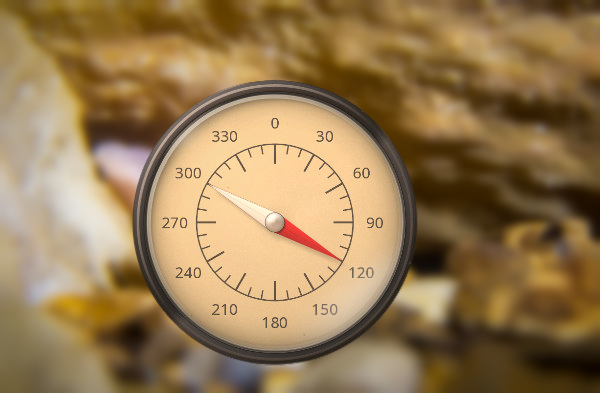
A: 120 °
